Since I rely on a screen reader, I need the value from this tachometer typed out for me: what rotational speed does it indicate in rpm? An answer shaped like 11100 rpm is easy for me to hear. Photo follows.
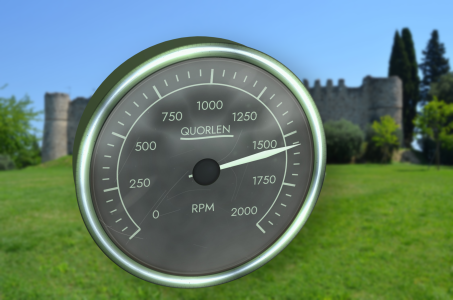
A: 1550 rpm
